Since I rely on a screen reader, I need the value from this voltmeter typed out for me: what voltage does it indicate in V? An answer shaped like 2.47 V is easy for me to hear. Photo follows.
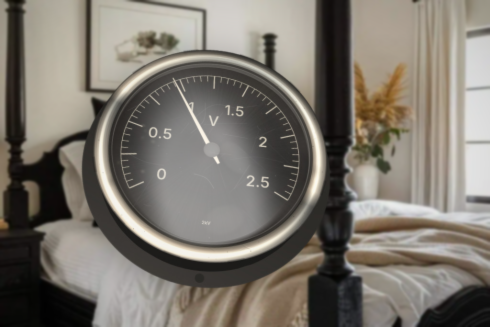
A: 0.95 V
